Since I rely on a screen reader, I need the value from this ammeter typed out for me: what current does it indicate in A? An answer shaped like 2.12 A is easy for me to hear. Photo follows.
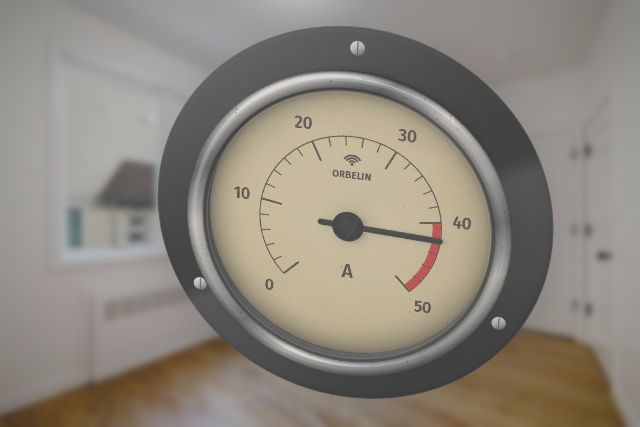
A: 42 A
